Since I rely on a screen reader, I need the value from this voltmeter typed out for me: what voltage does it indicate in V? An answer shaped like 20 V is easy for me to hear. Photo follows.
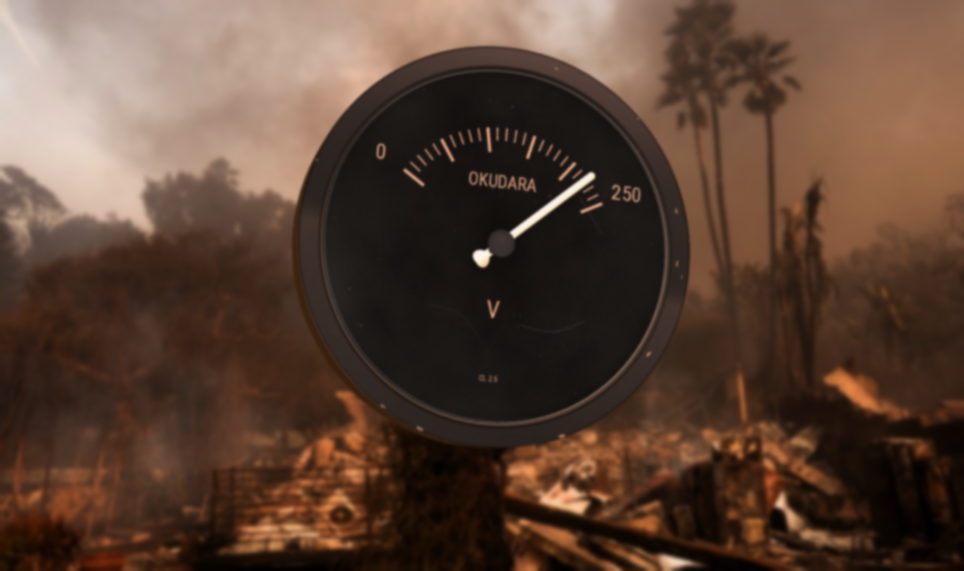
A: 220 V
